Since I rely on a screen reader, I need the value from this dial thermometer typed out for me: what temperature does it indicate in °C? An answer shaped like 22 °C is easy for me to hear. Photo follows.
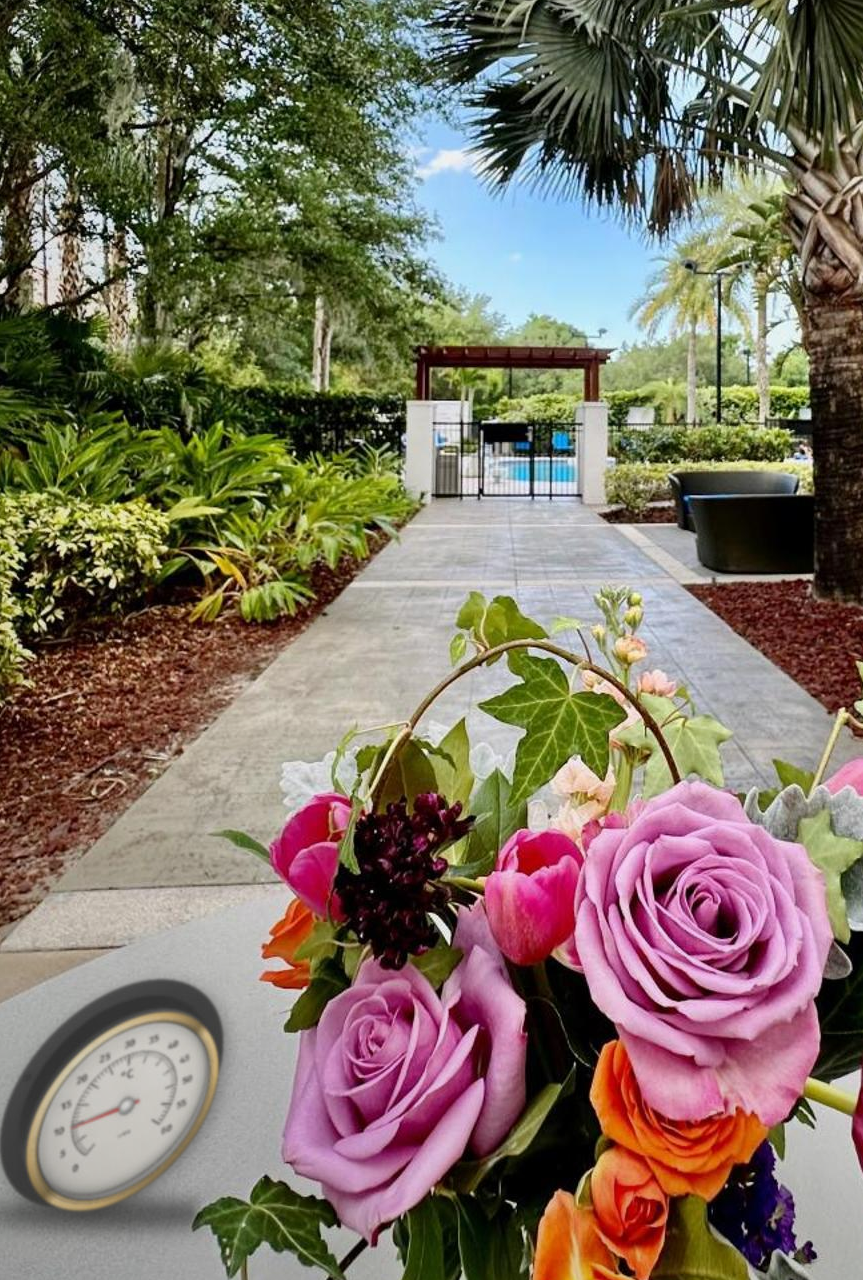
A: 10 °C
